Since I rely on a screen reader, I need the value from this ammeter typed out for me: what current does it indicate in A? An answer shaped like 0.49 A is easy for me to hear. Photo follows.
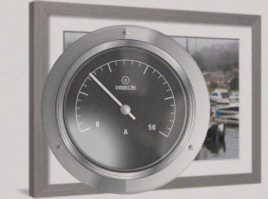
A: 15 A
